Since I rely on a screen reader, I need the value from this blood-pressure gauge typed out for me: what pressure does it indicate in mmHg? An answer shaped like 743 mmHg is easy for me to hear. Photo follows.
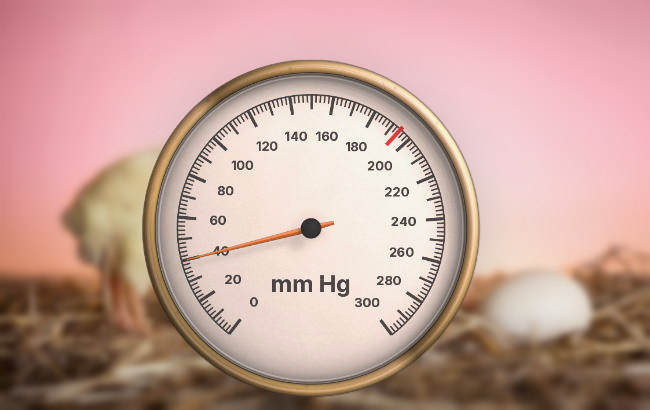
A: 40 mmHg
